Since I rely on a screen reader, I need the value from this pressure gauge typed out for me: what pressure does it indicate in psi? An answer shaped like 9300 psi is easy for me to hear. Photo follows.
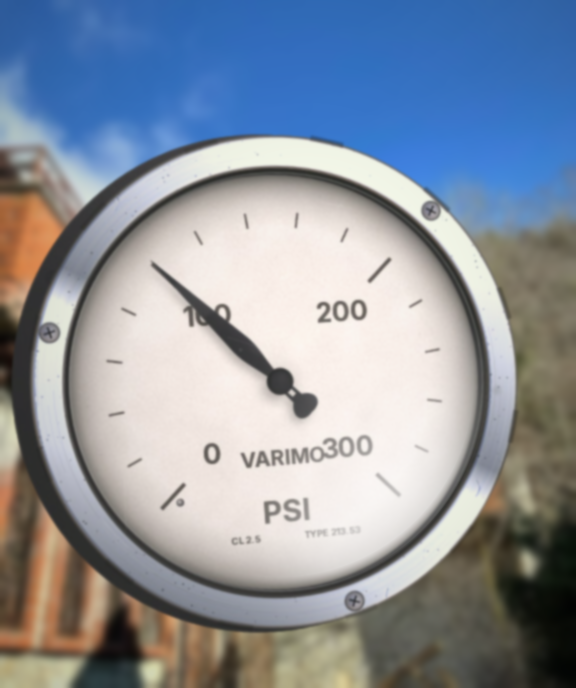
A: 100 psi
